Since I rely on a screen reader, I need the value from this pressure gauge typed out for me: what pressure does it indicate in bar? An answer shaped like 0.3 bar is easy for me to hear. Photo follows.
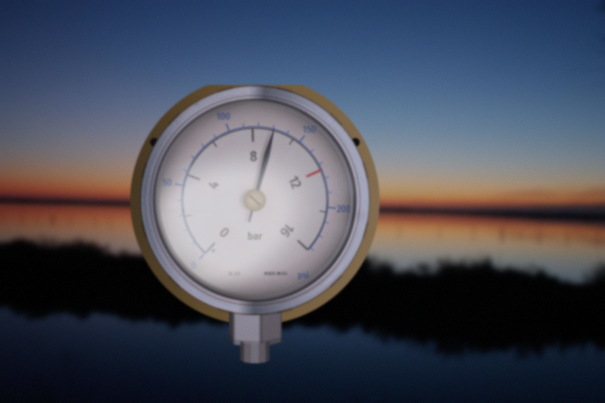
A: 9 bar
